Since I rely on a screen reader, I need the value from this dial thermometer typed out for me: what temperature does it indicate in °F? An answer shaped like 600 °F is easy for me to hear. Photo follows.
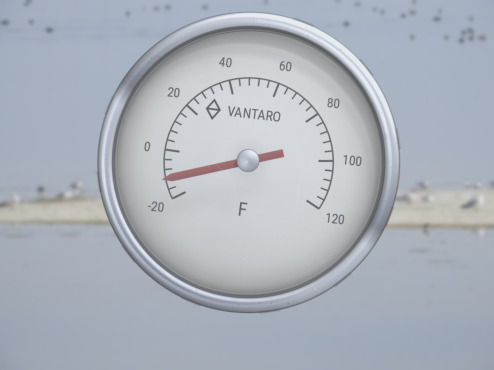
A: -12 °F
